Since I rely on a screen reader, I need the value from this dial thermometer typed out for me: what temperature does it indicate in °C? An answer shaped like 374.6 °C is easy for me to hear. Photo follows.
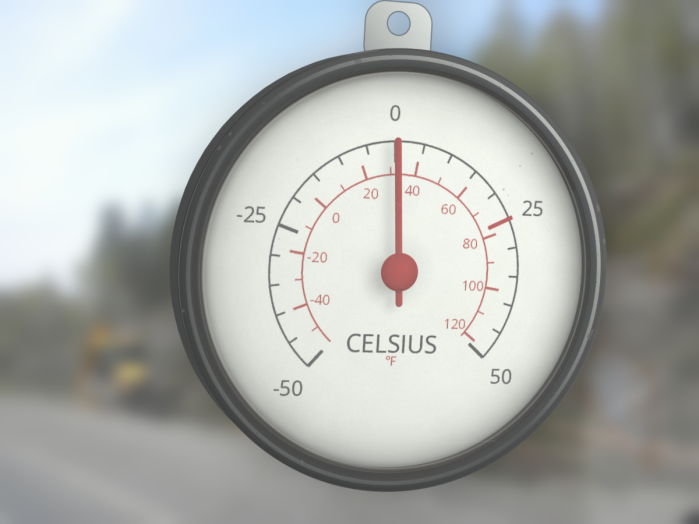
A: 0 °C
